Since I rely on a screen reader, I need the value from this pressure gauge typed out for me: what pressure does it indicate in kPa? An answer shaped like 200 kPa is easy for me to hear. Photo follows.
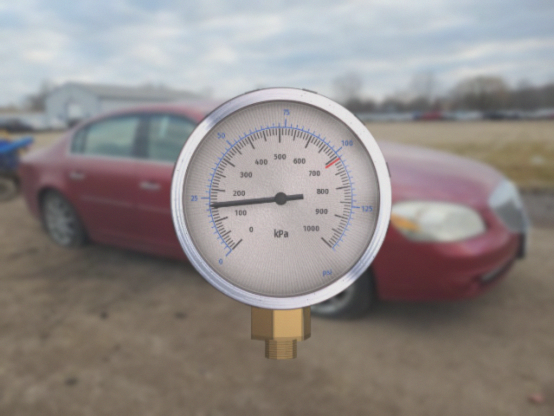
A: 150 kPa
